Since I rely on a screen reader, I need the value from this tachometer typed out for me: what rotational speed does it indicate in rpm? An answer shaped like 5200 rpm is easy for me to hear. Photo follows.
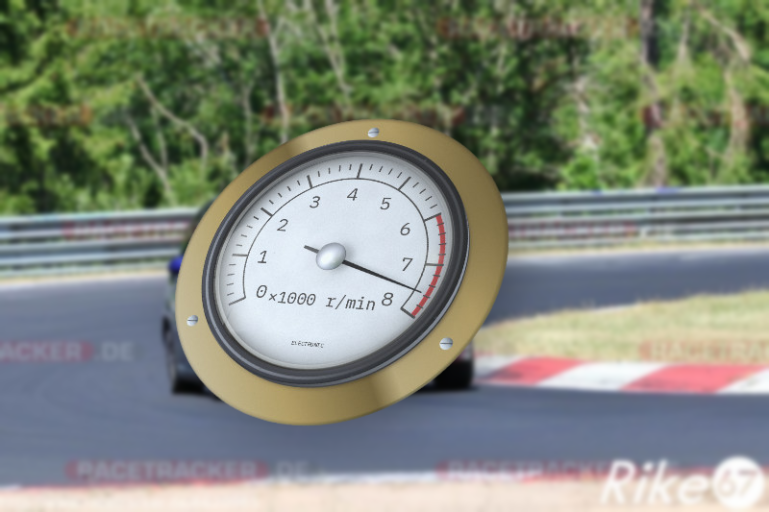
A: 7600 rpm
